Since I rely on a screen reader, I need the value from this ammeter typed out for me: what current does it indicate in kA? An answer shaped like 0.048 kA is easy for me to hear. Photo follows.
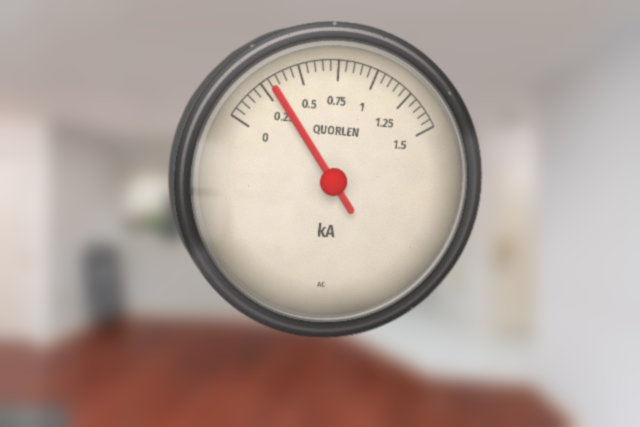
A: 0.3 kA
